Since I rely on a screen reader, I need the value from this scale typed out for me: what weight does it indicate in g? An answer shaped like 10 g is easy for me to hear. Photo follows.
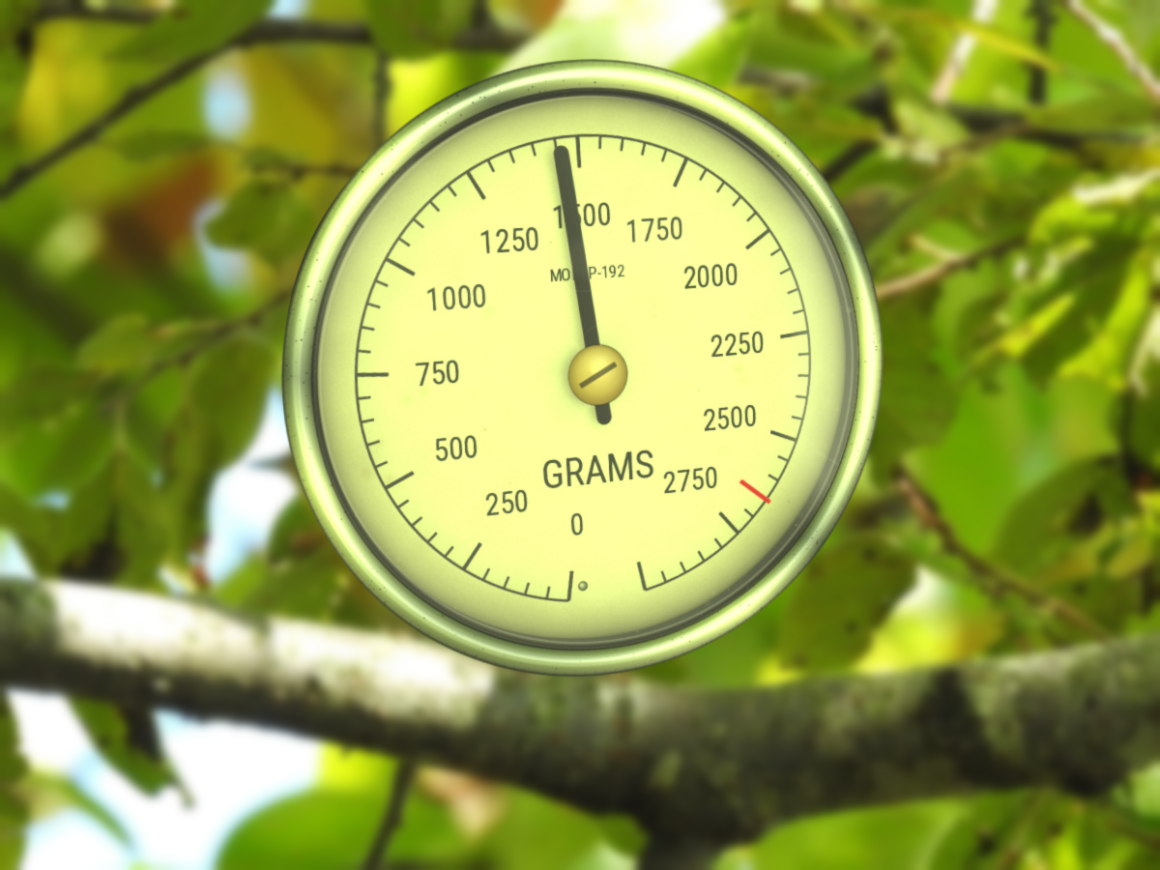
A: 1450 g
